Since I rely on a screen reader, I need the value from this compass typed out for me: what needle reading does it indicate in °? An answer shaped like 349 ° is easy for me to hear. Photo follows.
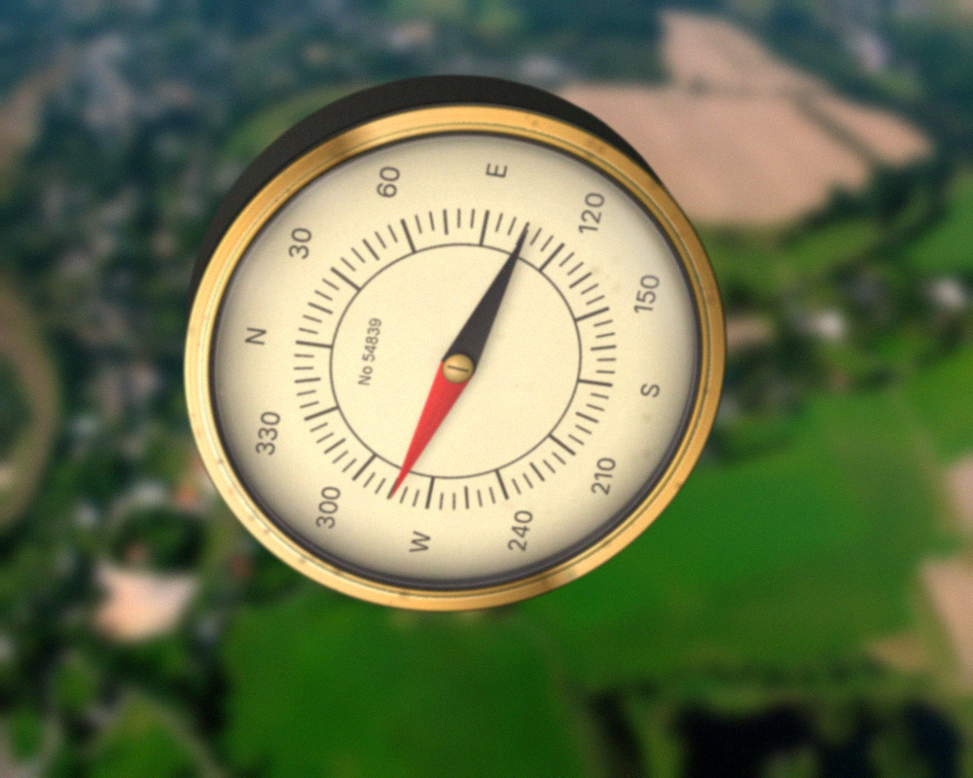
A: 285 °
